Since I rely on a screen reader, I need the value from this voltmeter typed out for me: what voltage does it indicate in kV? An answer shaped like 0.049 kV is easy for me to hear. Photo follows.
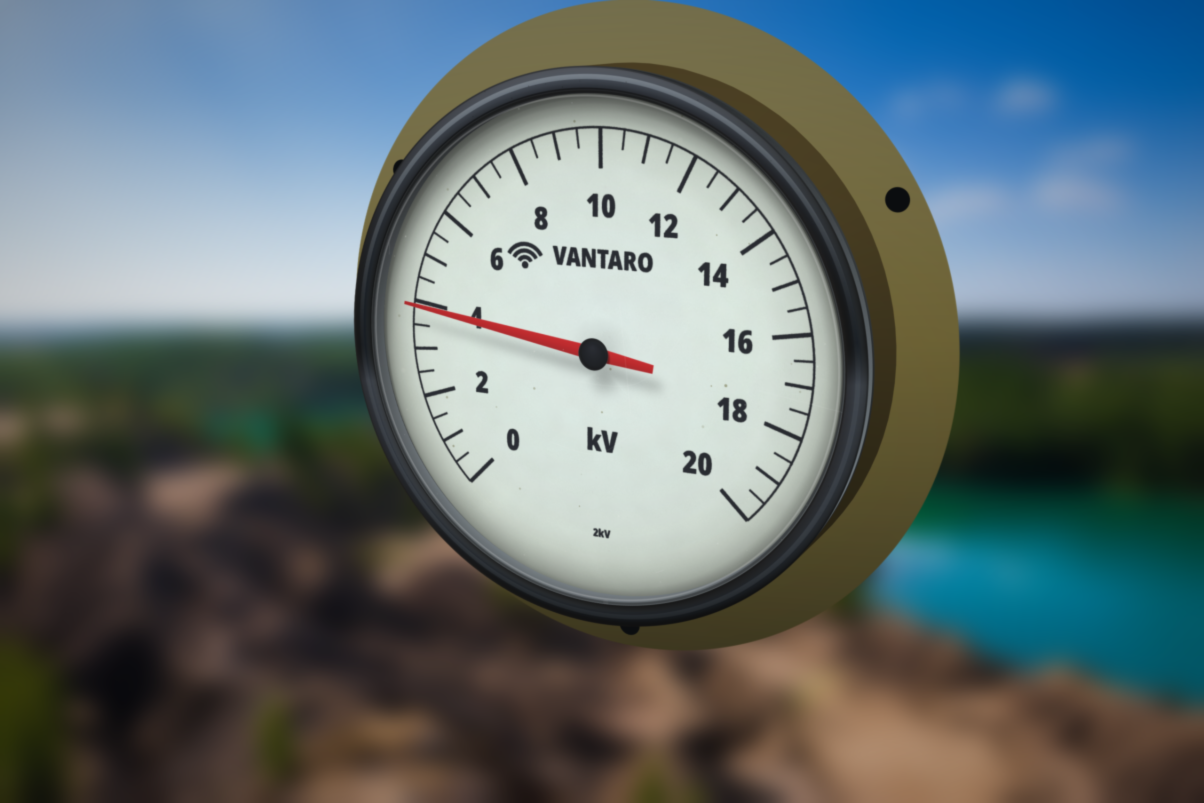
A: 4 kV
